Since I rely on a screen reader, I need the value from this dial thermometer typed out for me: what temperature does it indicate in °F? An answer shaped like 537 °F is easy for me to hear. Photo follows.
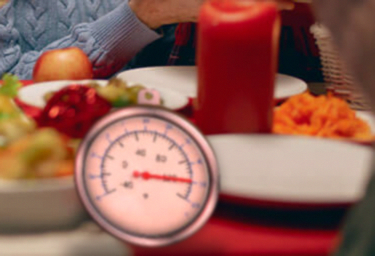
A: 120 °F
